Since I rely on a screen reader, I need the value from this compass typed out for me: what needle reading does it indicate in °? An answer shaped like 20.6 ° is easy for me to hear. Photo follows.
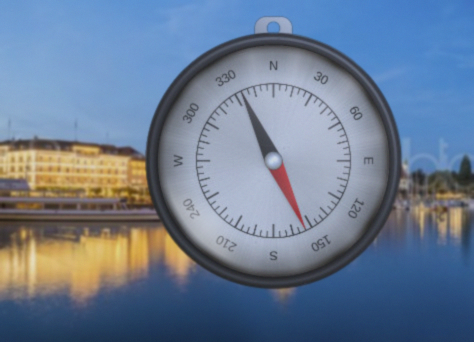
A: 155 °
